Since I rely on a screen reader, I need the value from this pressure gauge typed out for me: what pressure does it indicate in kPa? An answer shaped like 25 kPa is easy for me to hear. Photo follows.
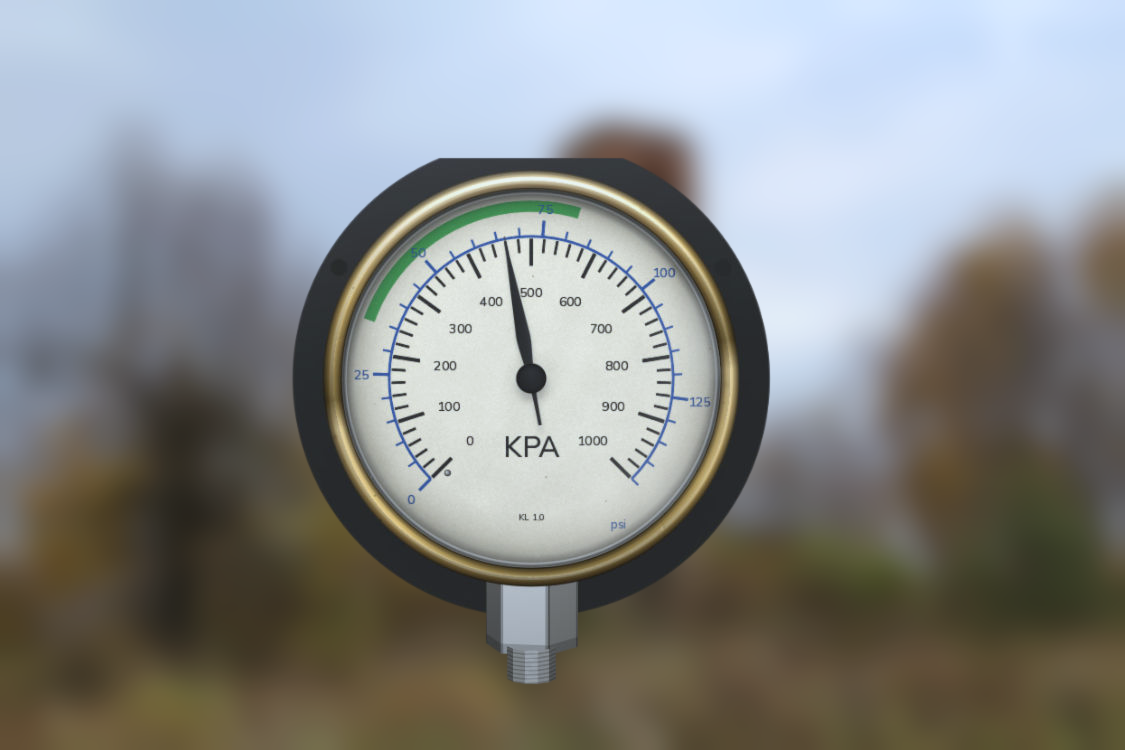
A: 460 kPa
